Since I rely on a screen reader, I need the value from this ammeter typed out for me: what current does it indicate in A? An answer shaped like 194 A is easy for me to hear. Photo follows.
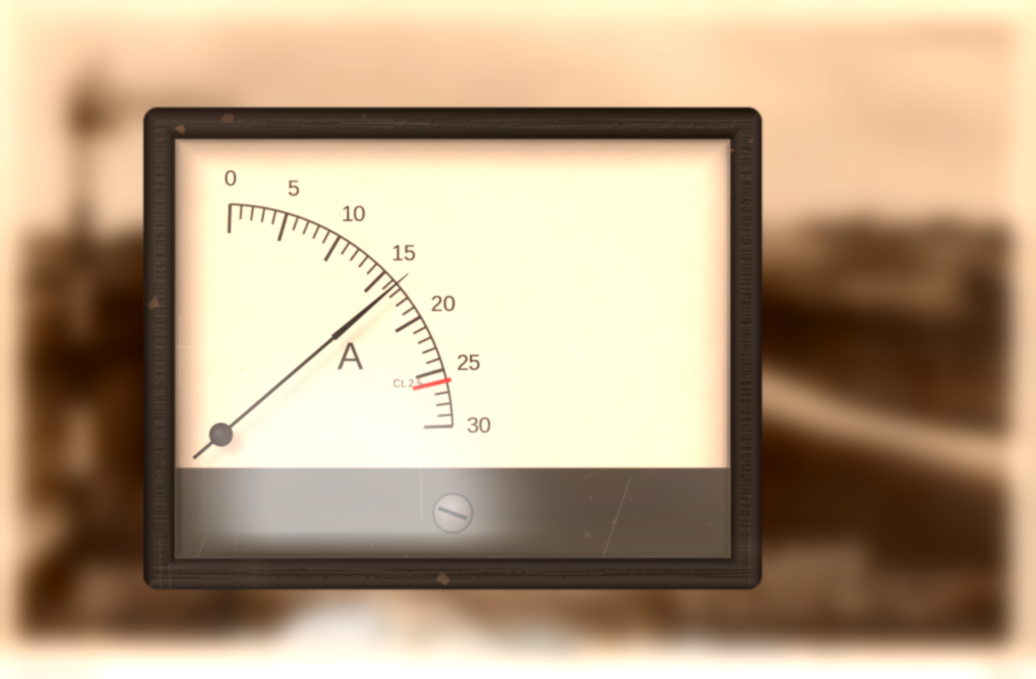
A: 16.5 A
